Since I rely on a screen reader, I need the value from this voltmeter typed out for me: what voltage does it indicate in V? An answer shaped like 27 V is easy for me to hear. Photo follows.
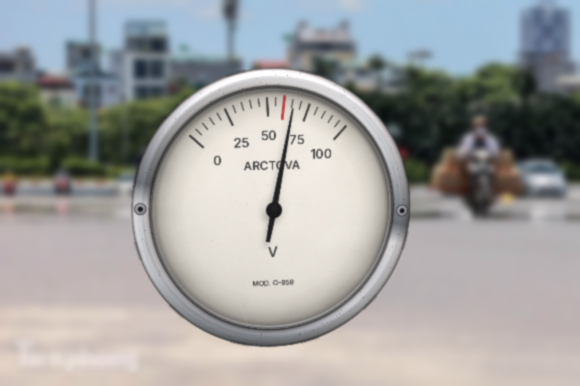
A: 65 V
